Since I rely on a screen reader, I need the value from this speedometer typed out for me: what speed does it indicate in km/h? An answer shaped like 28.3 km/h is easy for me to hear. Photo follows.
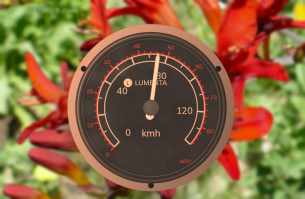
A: 75 km/h
